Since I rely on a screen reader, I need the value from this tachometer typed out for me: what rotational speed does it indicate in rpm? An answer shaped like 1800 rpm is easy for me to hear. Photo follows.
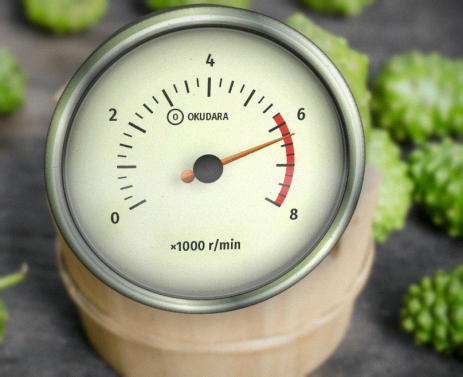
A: 6250 rpm
